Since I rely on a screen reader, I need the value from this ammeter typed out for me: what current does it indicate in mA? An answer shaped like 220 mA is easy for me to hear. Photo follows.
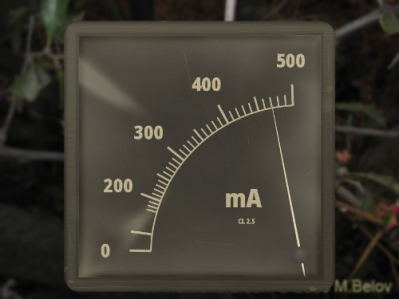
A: 470 mA
